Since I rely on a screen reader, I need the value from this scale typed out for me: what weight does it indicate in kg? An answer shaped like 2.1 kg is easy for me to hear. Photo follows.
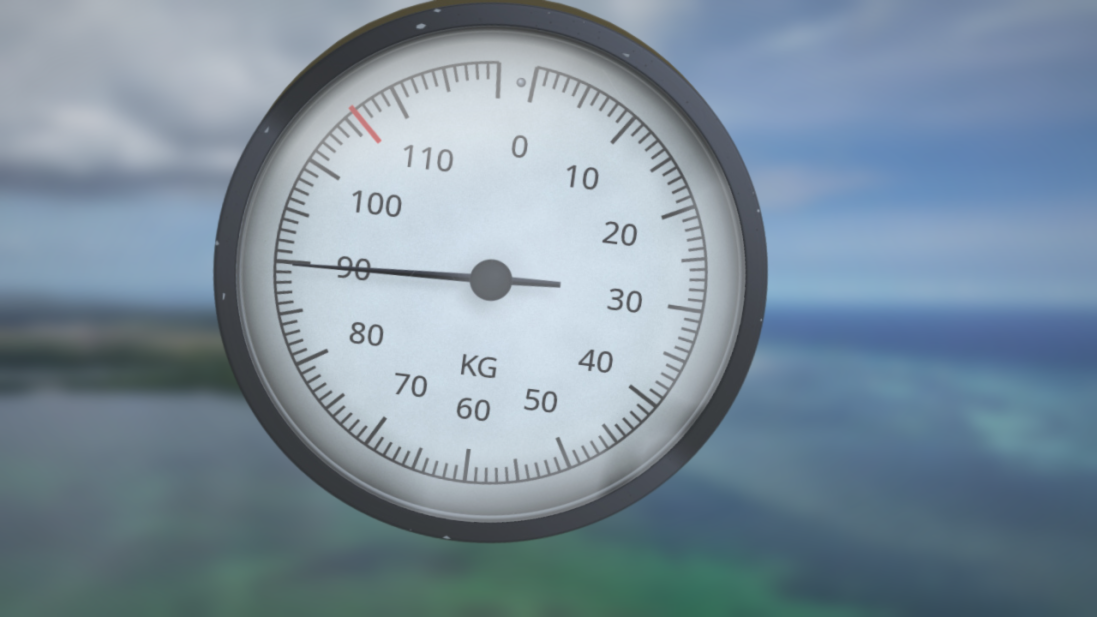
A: 90 kg
